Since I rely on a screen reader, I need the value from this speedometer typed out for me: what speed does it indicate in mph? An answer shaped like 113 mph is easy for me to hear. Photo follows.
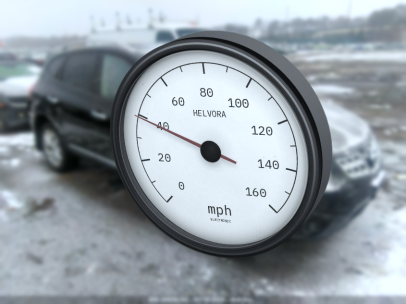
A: 40 mph
